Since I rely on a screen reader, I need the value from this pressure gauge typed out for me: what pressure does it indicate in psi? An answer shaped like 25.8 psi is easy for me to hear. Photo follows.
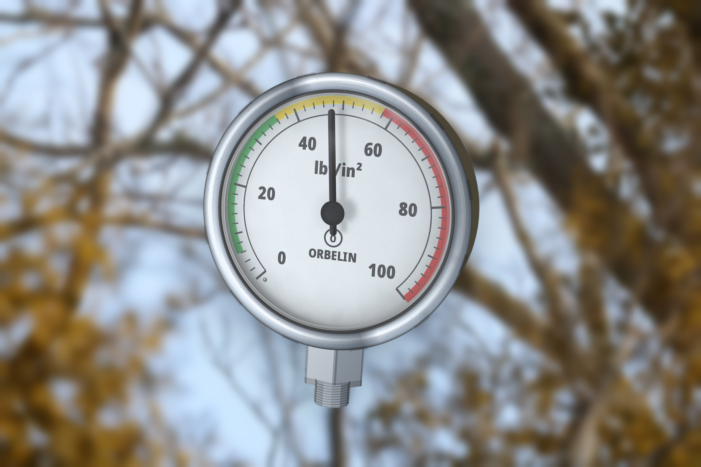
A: 48 psi
